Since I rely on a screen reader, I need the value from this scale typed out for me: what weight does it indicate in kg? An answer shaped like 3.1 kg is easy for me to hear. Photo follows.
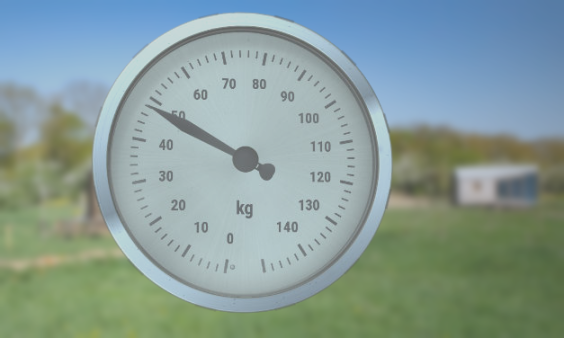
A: 48 kg
